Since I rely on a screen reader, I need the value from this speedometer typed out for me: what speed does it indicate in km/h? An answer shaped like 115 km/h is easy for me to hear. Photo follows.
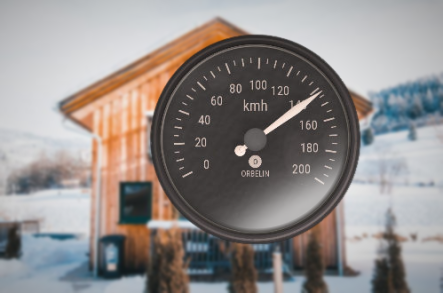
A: 142.5 km/h
